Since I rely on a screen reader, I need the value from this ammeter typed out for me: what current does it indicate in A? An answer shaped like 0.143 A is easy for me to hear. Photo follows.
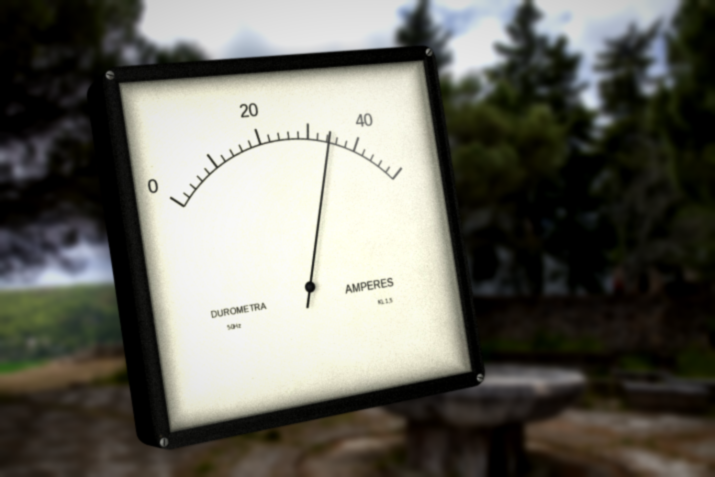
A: 34 A
